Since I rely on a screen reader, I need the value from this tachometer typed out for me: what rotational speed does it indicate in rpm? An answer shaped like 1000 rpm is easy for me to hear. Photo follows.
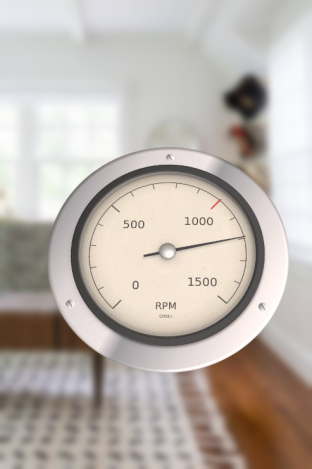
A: 1200 rpm
